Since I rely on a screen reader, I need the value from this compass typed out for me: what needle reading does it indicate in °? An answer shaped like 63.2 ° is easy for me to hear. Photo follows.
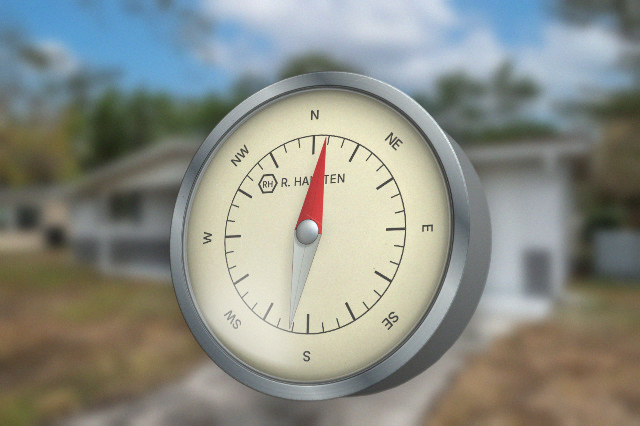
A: 10 °
